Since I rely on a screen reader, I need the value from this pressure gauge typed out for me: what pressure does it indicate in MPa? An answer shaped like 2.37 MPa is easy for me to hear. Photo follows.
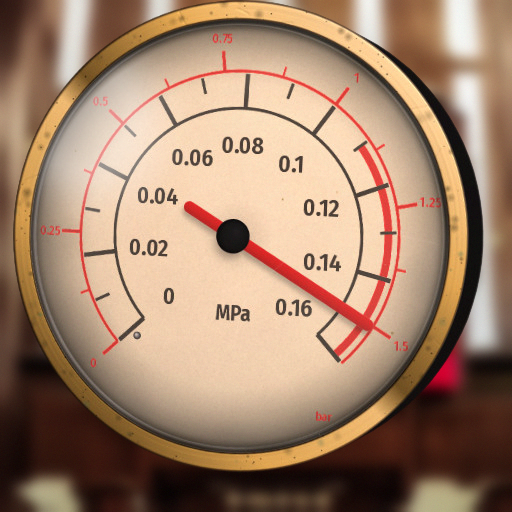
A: 0.15 MPa
